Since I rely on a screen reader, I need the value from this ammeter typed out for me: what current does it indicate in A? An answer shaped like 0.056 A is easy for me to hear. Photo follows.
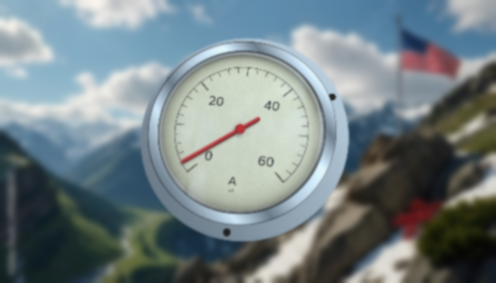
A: 2 A
